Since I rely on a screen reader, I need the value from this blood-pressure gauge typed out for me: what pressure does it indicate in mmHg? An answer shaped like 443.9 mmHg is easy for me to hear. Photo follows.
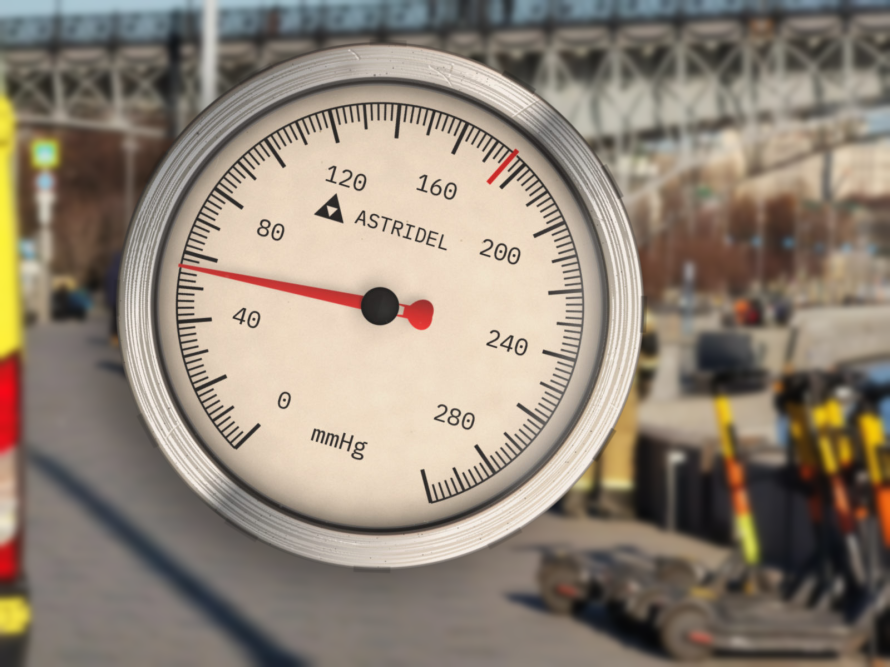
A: 56 mmHg
